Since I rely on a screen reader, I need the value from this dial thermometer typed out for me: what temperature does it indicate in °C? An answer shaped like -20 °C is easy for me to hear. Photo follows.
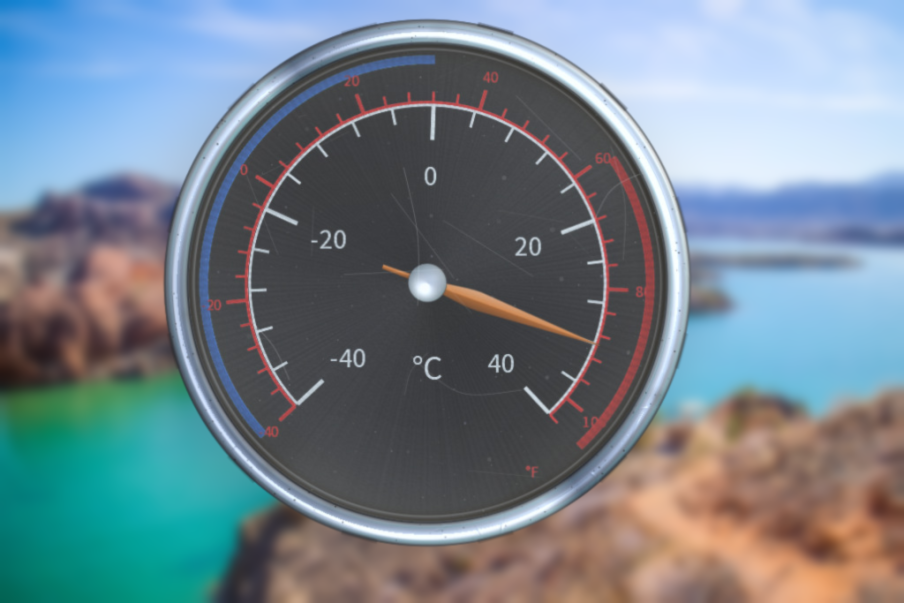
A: 32 °C
